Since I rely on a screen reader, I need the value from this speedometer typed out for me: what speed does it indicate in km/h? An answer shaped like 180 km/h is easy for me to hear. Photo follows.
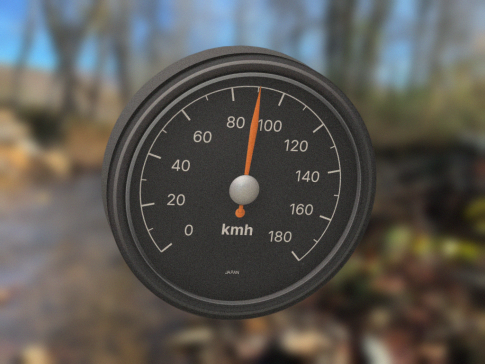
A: 90 km/h
